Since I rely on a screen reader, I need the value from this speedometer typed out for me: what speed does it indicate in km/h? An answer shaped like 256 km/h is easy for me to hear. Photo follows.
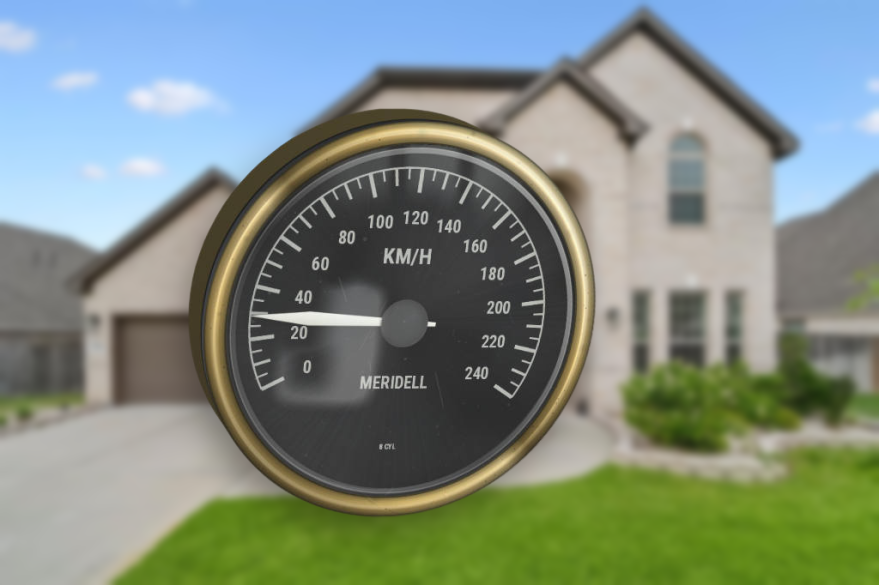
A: 30 km/h
